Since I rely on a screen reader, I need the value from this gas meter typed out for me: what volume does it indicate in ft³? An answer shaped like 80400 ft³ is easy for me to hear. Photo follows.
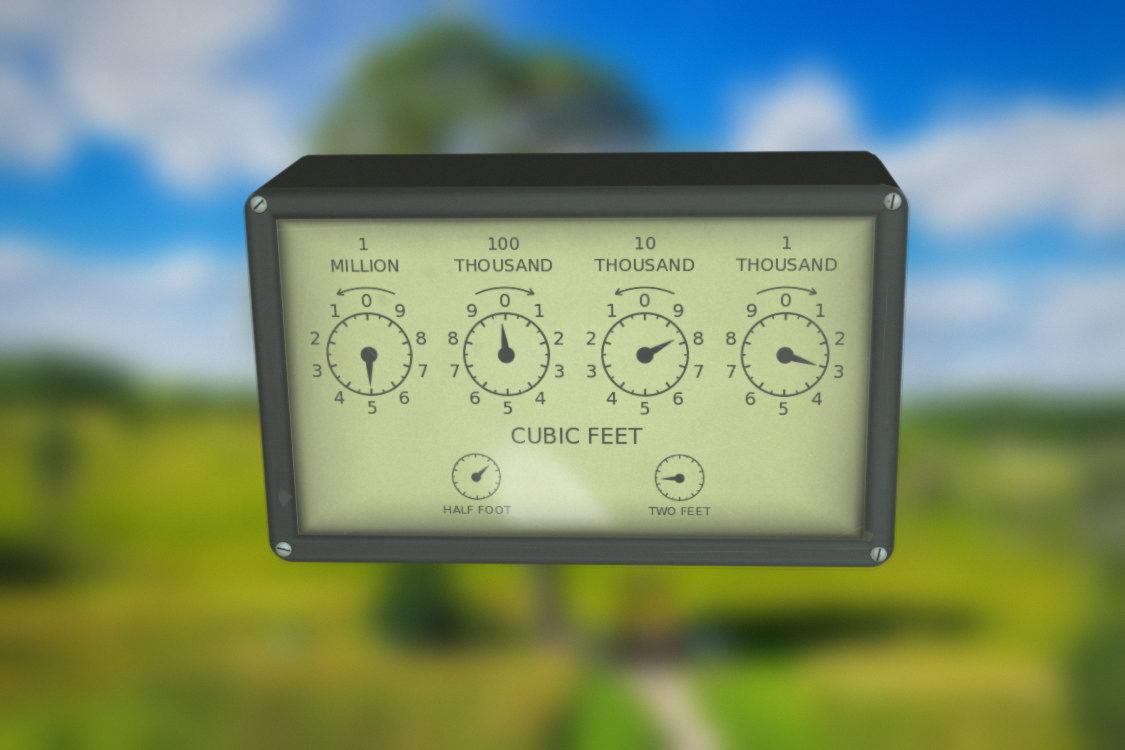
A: 498300 ft³
